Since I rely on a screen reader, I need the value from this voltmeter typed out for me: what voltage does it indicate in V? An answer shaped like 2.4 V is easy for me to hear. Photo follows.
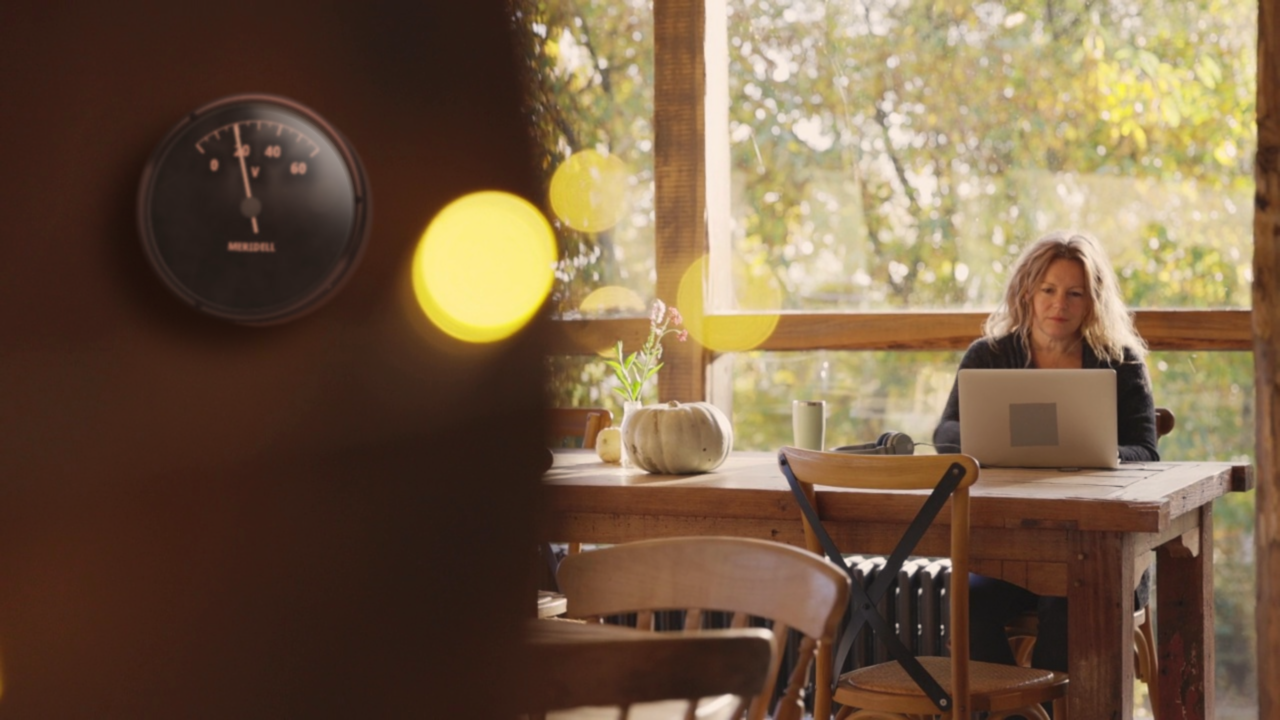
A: 20 V
